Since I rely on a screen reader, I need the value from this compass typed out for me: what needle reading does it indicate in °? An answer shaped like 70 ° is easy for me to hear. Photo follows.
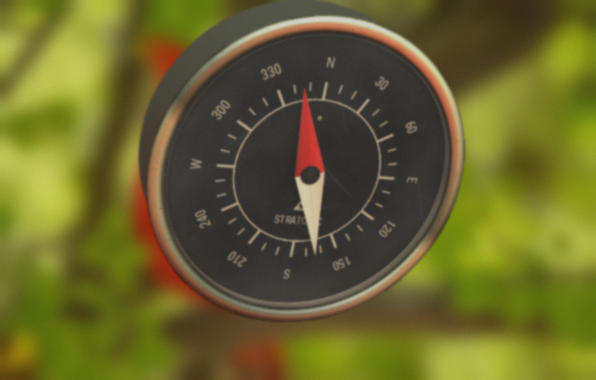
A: 345 °
